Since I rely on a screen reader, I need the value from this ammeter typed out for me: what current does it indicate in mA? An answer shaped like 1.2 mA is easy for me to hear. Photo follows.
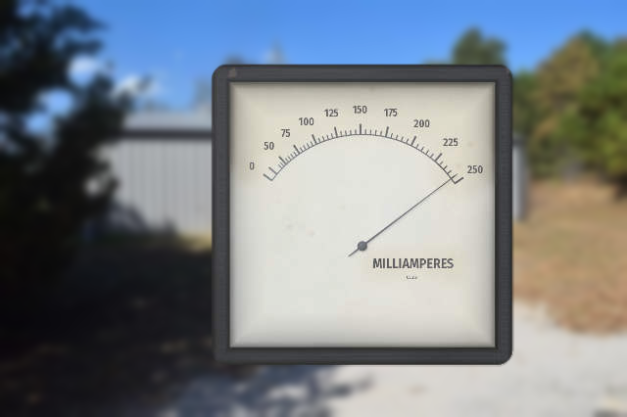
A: 245 mA
